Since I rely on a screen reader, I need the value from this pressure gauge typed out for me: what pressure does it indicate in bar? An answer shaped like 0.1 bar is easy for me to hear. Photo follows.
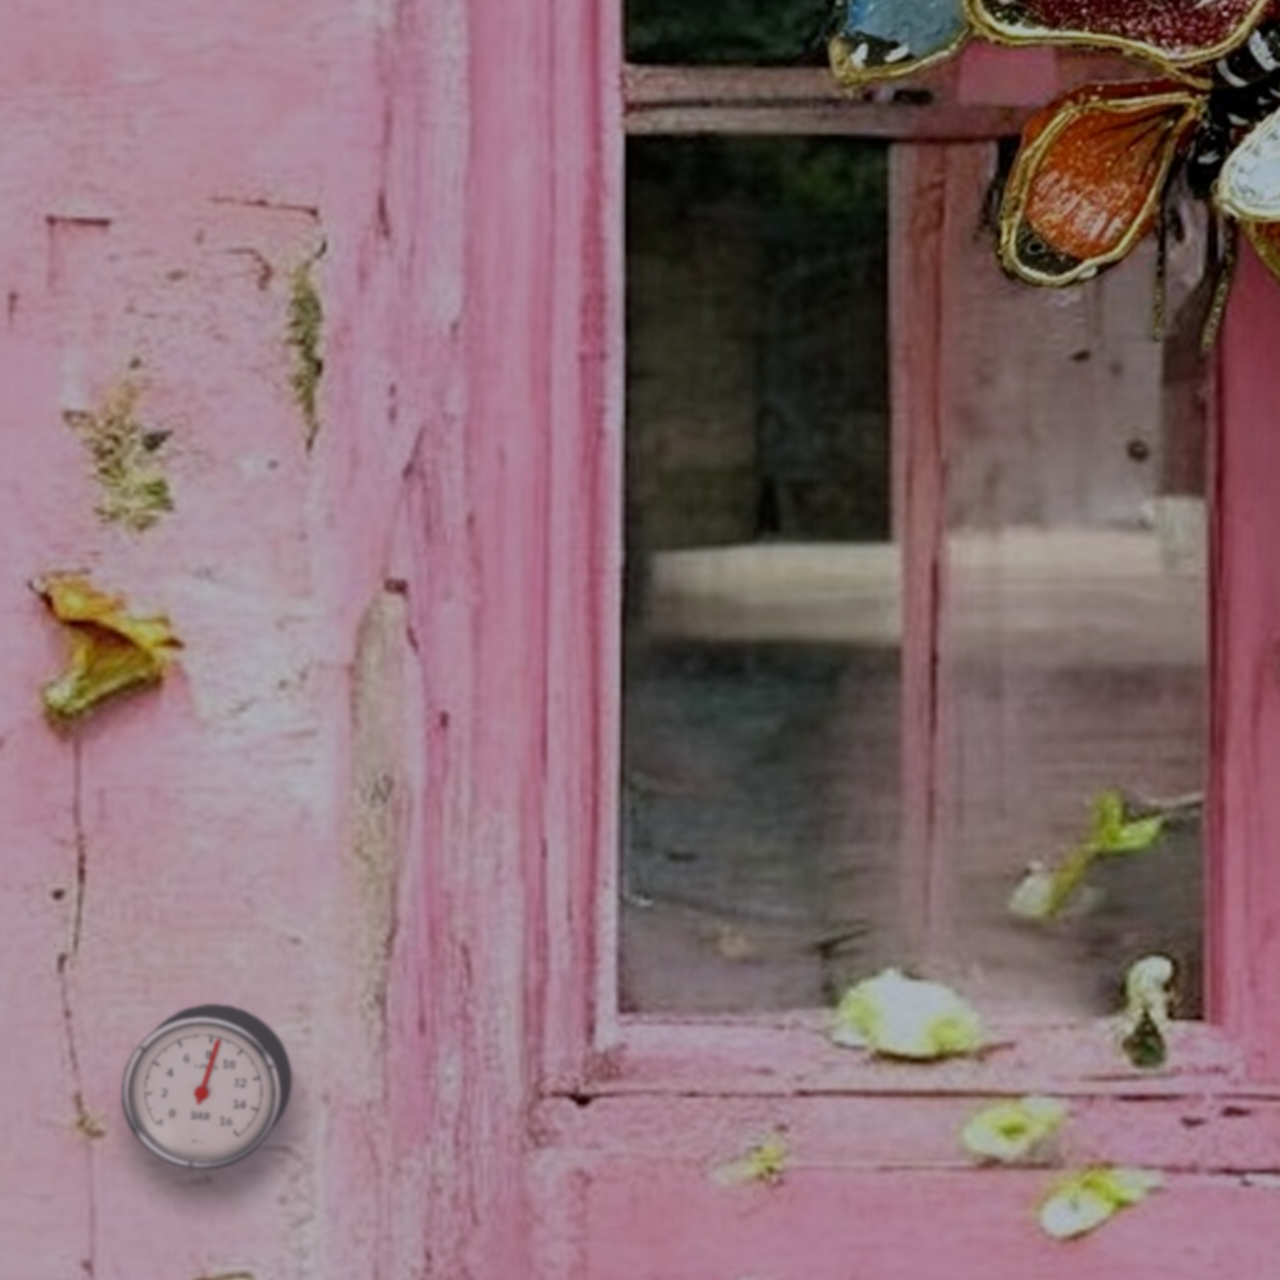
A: 8.5 bar
